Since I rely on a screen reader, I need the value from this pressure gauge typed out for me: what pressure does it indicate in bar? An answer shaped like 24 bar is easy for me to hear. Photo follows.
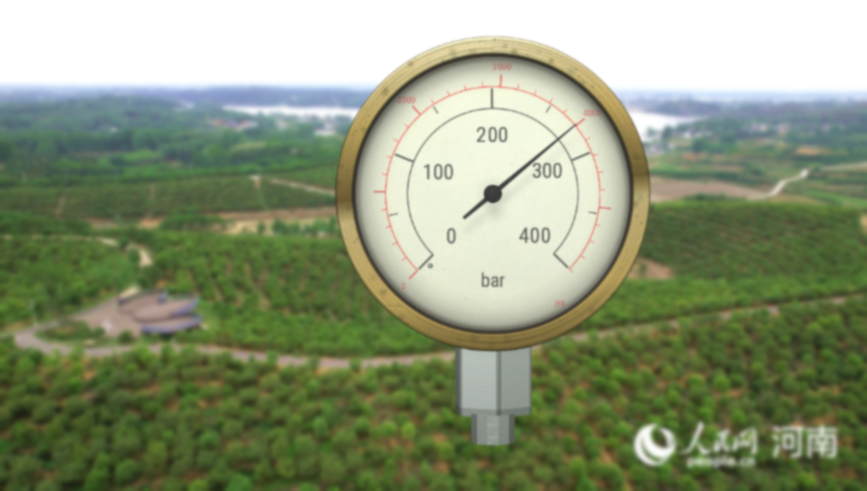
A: 275 bar
